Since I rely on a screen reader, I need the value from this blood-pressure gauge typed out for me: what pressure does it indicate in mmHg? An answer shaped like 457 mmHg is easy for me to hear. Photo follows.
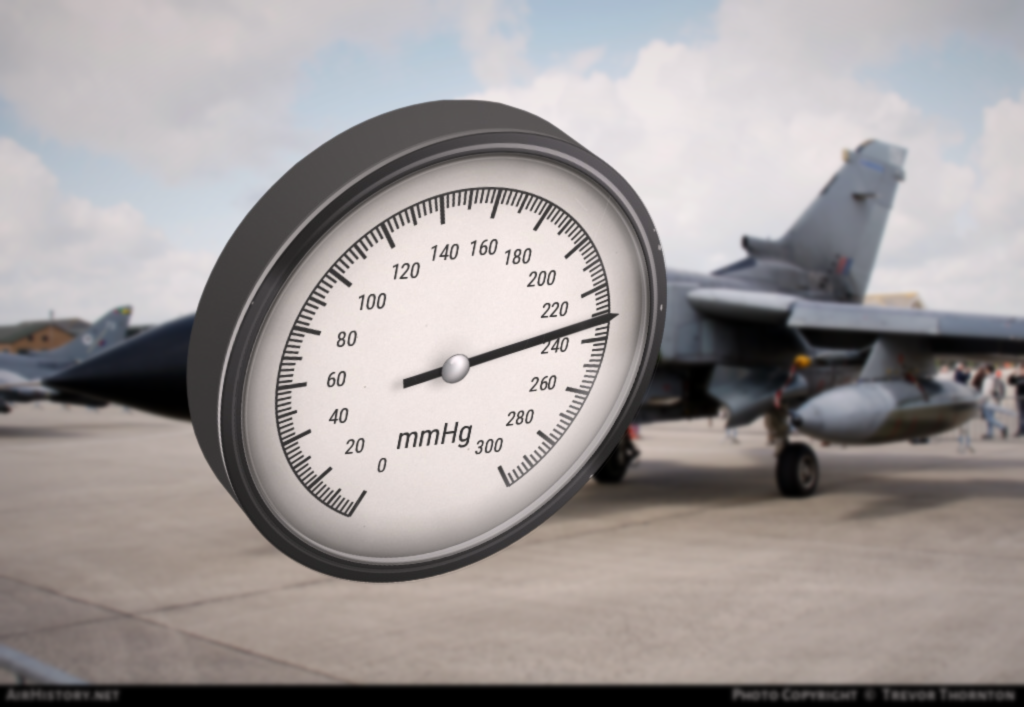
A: 230 mmHg
